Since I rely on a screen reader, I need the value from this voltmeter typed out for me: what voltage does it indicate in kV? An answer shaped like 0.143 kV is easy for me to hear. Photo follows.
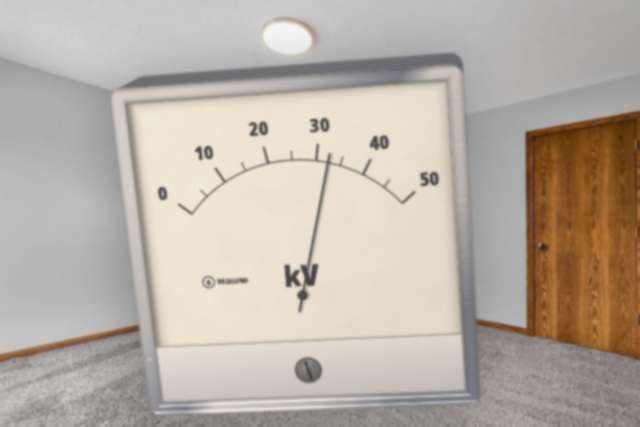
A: 32.5 kV
